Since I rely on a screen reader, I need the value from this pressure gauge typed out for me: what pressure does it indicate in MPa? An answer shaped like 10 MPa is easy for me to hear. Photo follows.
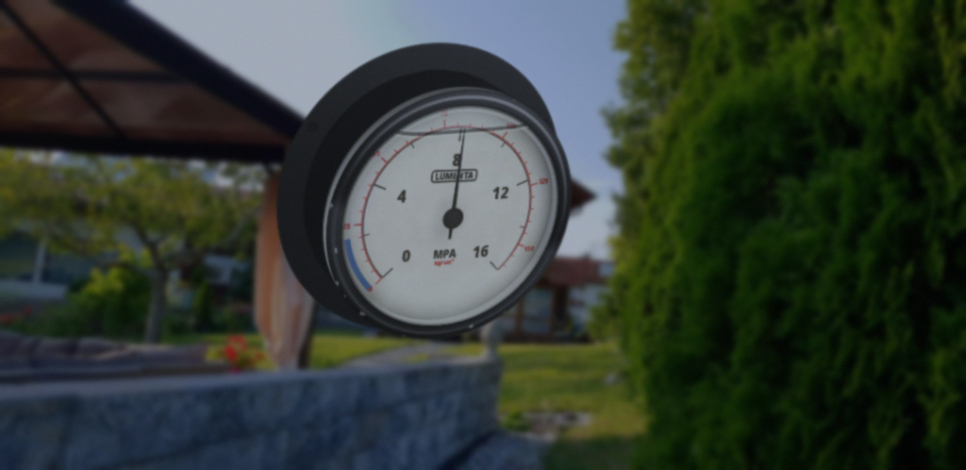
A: 8 MPa
